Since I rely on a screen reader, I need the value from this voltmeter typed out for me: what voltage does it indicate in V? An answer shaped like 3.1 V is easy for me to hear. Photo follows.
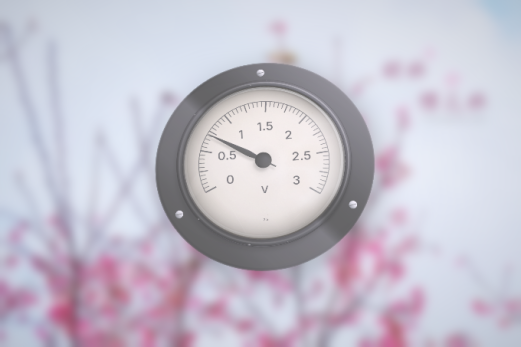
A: 0.7 V
